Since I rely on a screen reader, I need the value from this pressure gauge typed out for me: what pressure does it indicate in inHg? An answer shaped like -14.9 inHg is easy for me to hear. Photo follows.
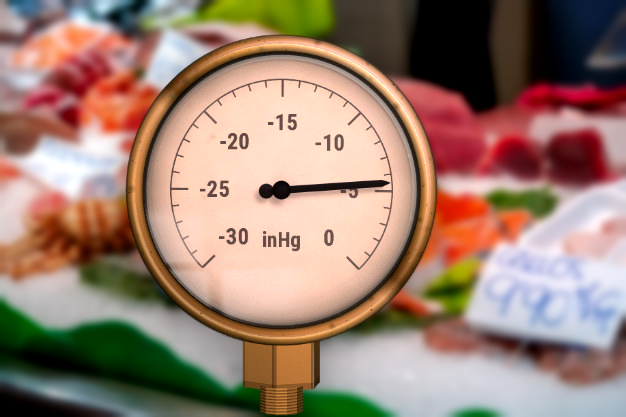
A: -5.5 inHg
